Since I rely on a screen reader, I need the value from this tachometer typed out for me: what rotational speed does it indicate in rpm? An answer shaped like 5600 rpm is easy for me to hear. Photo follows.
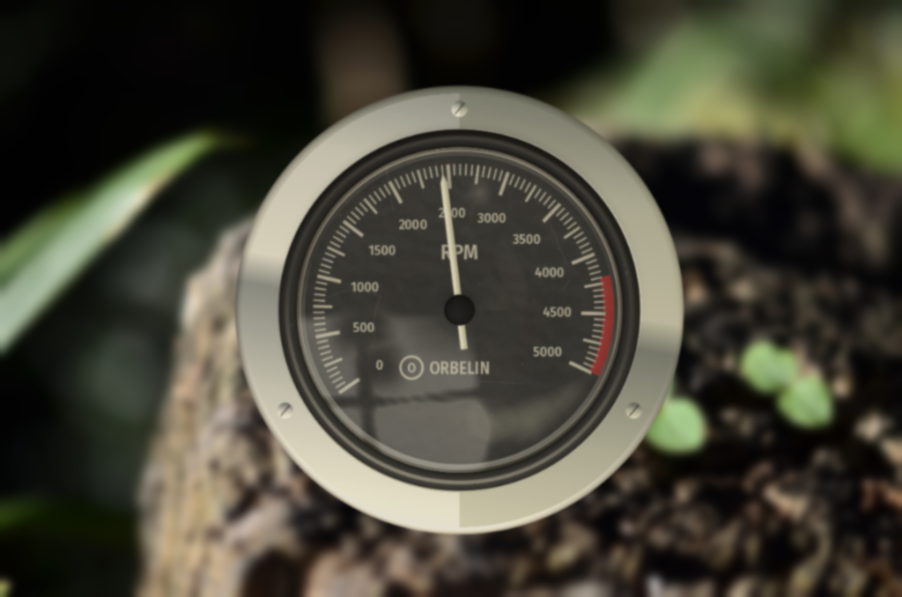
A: 2450 rpm
